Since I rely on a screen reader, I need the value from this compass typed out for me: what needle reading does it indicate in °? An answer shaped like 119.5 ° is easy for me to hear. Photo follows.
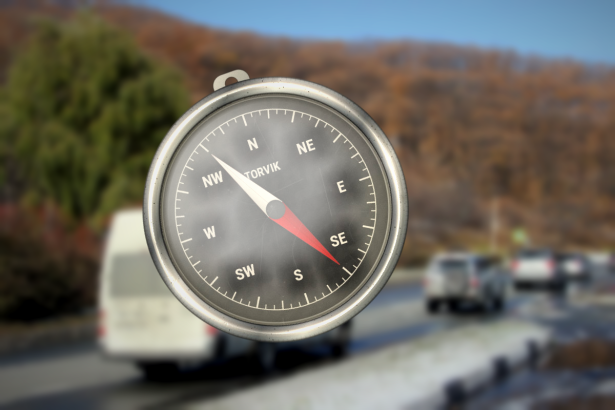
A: 150 °
